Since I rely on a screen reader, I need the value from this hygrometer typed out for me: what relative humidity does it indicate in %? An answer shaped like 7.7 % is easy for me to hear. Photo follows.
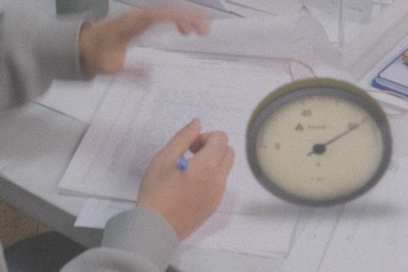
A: 80 %
